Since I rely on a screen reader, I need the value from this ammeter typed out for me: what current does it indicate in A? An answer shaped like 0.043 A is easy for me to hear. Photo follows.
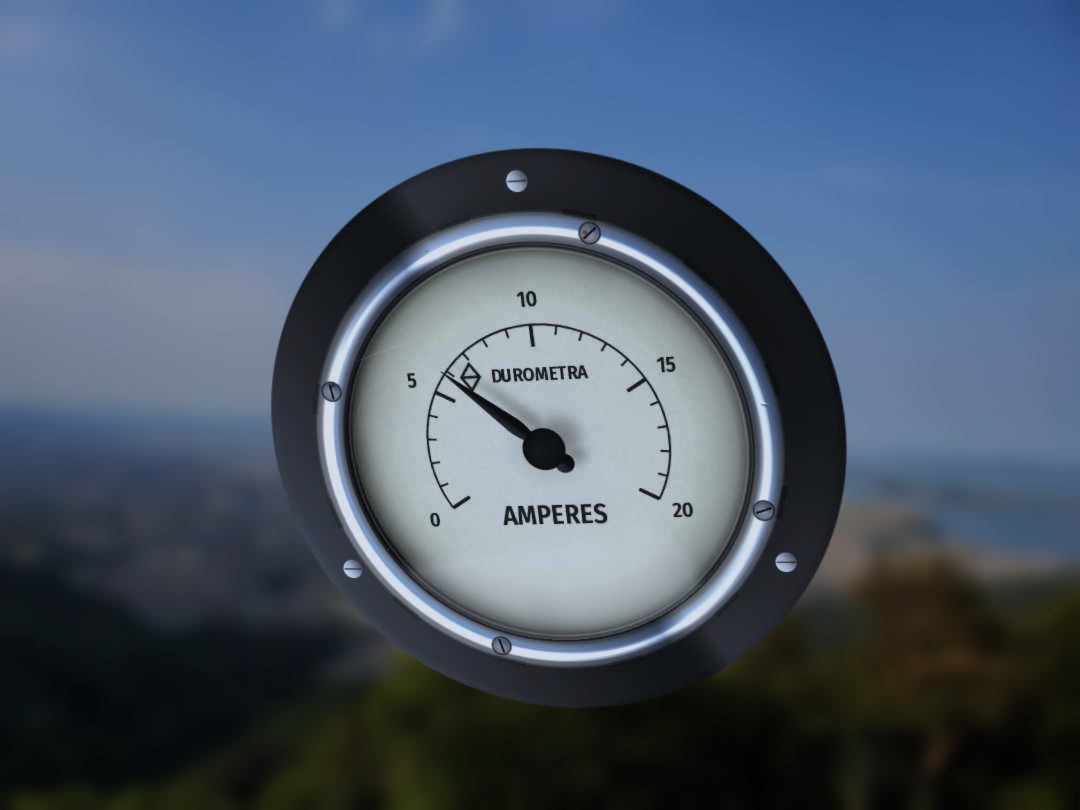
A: 6 A
